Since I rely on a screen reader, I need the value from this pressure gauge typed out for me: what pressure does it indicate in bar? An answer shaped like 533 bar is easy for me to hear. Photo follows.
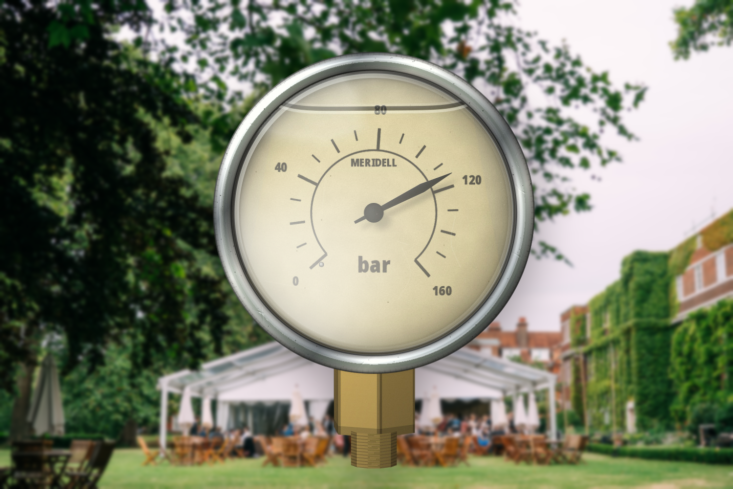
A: 115 bar
